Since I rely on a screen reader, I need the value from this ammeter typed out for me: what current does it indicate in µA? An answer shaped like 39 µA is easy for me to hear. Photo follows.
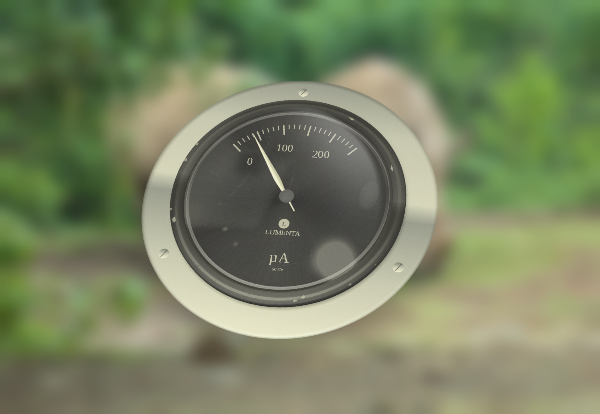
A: 40 µA
